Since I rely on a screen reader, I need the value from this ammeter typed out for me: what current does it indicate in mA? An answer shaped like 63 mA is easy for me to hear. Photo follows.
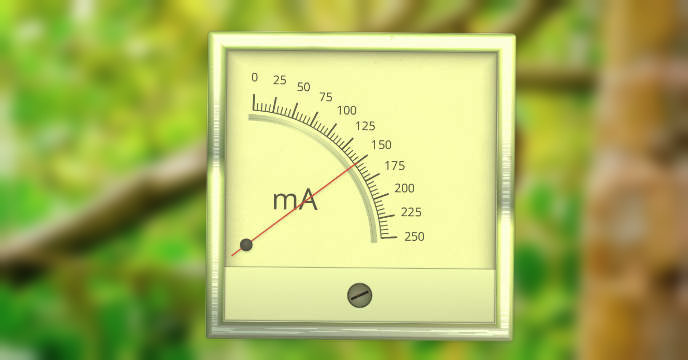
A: 150 mA
